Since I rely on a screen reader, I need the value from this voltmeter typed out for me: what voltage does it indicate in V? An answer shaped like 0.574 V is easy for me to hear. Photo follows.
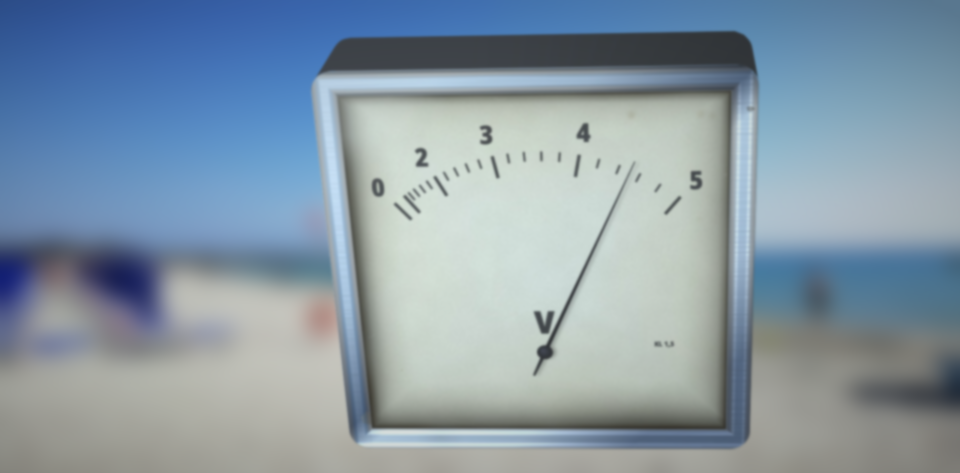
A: 4.5 V
